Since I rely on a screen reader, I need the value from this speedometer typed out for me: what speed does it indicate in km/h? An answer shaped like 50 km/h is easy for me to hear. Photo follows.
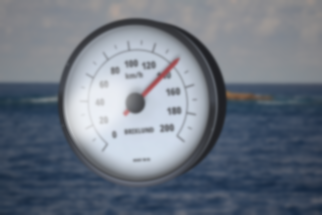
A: 140 km/h
